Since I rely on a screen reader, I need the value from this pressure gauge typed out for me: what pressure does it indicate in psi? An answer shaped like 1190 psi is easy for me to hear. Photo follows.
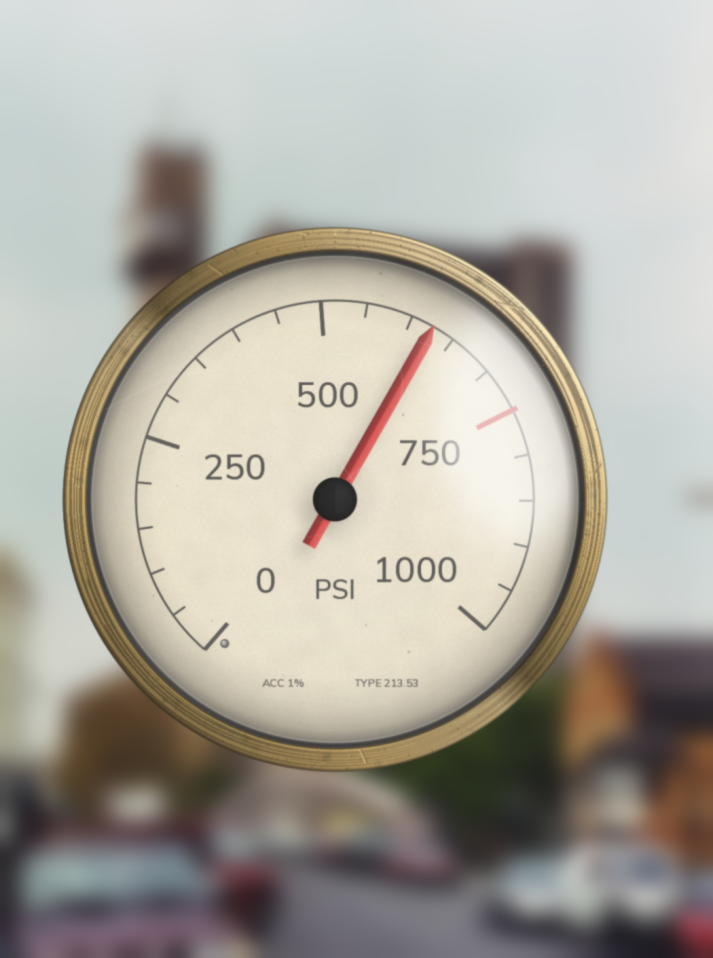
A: 625 psi
